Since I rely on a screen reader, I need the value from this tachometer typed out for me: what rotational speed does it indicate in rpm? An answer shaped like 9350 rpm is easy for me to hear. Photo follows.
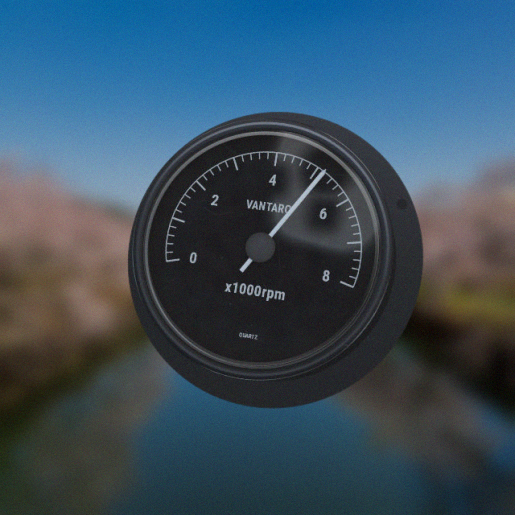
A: 5200 rpm
